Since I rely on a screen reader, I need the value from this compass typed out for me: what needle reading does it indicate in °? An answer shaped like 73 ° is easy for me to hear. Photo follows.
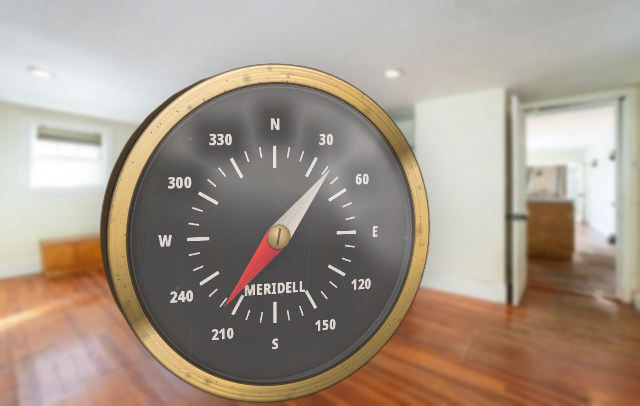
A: 220 °
